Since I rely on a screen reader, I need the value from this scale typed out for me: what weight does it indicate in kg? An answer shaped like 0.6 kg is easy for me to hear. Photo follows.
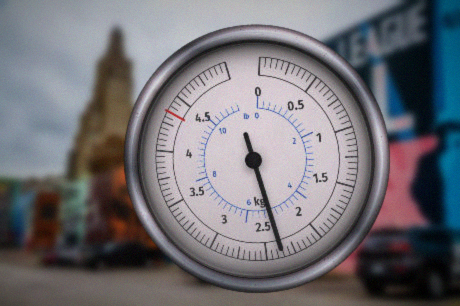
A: 2.35 kg
